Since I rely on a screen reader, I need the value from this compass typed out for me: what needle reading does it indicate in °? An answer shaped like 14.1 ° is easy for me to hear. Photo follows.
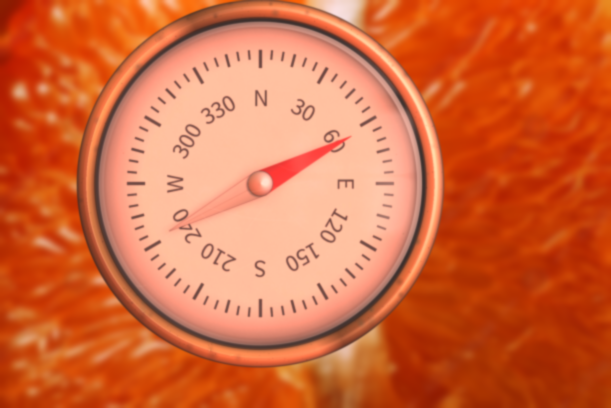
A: 62.5 °
